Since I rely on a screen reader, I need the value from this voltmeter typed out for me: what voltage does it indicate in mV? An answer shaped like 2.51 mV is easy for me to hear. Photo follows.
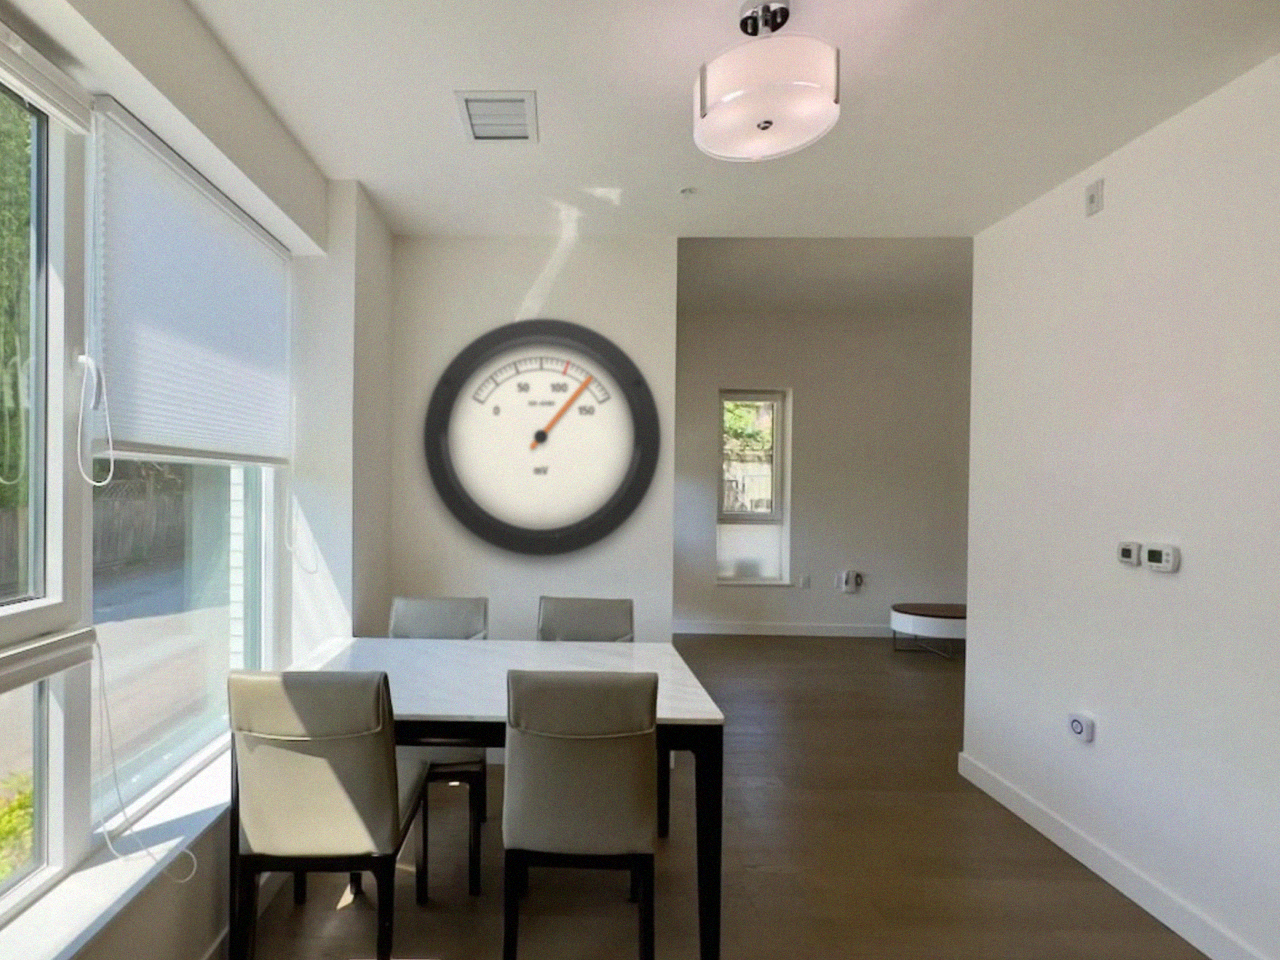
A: 125 mV
